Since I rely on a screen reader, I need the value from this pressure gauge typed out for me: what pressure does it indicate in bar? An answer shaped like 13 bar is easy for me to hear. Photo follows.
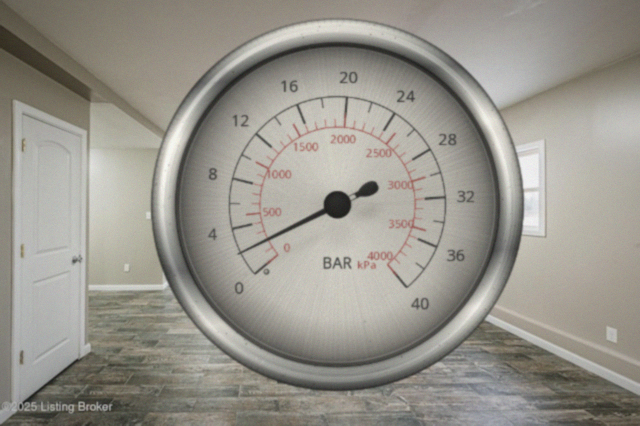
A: 2 bar
